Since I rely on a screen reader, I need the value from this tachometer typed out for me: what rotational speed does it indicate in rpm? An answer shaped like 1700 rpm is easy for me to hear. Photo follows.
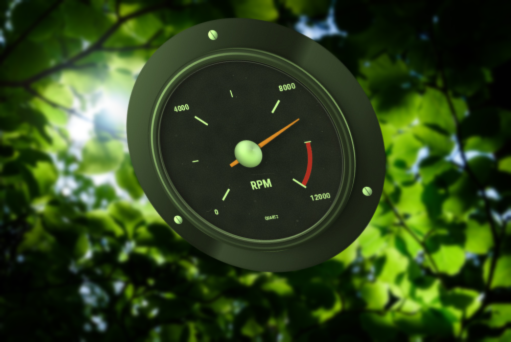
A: 9000 rpm
